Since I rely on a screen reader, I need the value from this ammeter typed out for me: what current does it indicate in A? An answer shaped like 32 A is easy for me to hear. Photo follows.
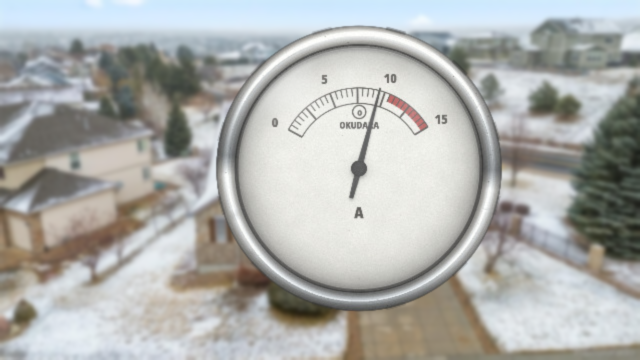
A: 9.5 A
